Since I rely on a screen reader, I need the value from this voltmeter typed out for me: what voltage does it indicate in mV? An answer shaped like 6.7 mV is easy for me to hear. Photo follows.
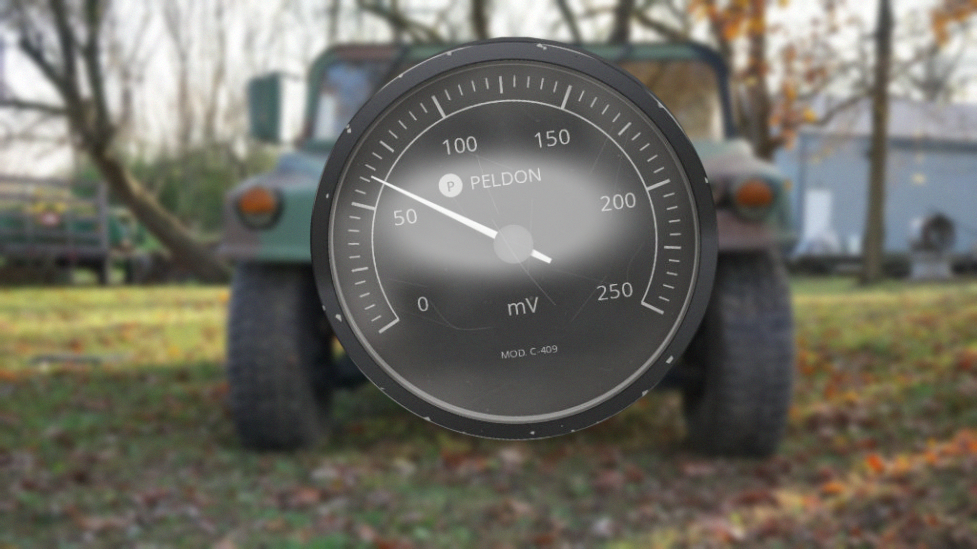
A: 62.5 mV
